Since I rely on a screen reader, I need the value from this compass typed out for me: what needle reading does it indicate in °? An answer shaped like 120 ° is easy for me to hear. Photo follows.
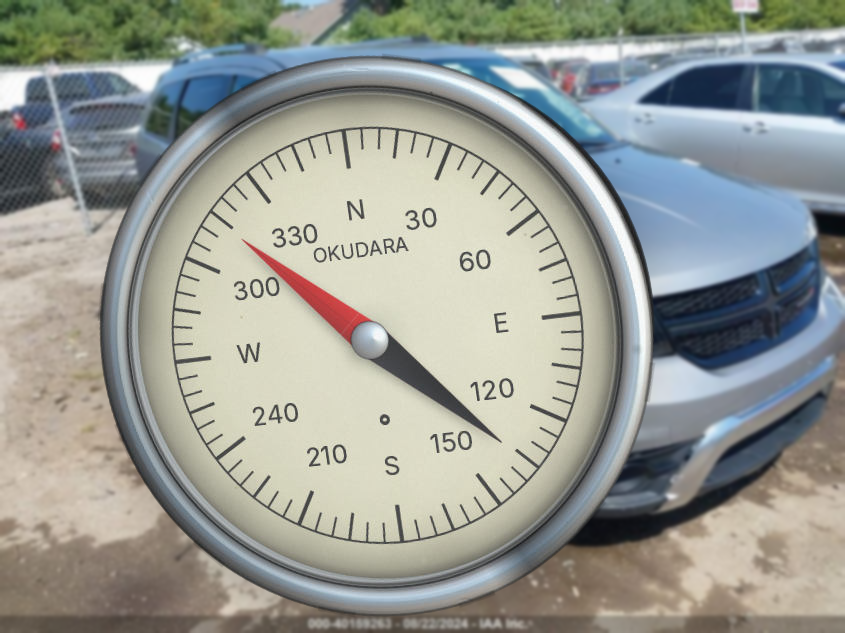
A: 315 °
